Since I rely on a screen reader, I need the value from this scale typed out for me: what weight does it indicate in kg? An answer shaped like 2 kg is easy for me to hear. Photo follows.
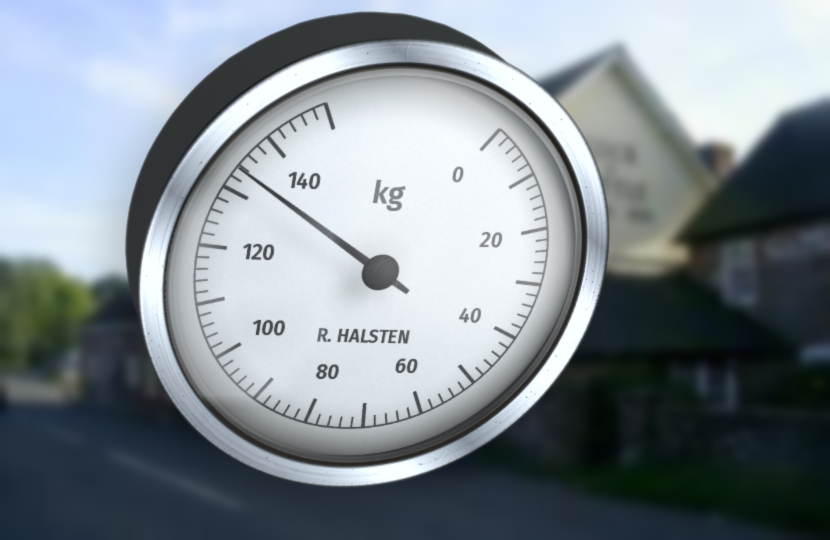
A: 134 kg
